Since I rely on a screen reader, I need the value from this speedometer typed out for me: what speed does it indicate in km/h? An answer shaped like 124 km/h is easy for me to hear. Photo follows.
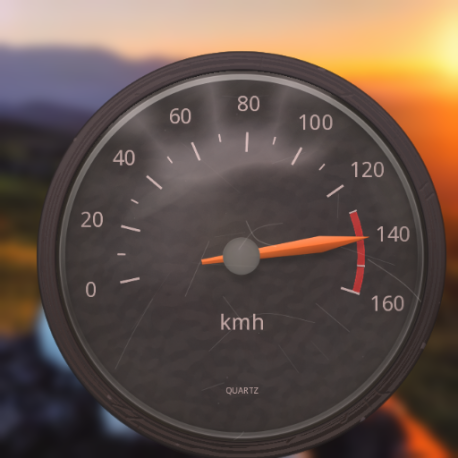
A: 140 km/h
